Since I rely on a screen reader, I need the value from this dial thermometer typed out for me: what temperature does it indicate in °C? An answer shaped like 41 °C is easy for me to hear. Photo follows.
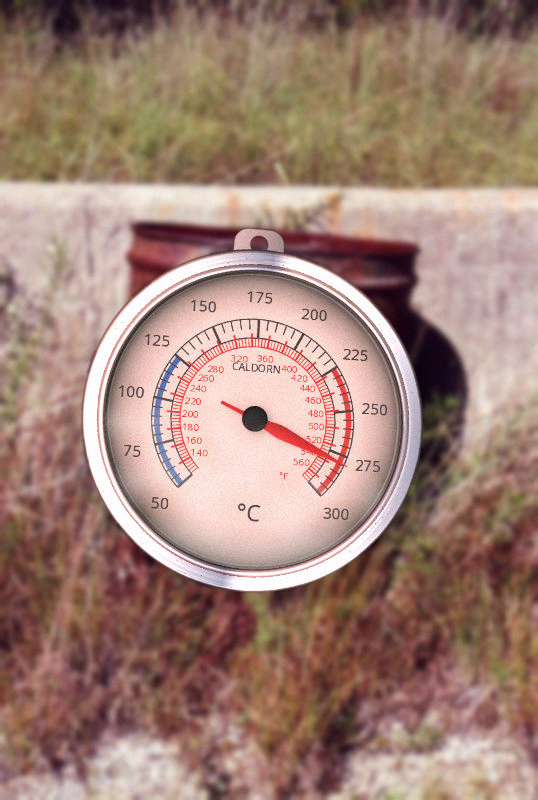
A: 280 °C
